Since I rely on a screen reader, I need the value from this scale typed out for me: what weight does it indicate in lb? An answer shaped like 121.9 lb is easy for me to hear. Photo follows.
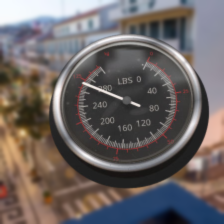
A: 270 lb
